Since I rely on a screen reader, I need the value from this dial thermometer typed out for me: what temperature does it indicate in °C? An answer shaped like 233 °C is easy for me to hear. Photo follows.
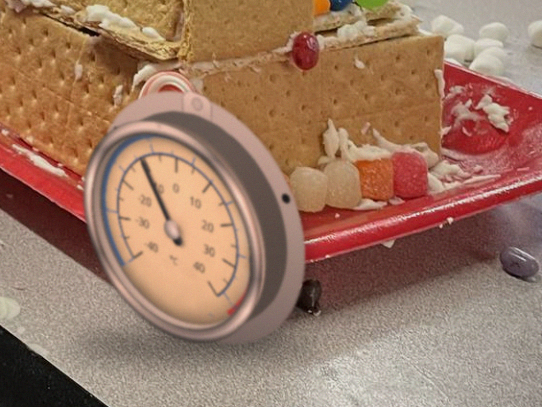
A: -10 °C
